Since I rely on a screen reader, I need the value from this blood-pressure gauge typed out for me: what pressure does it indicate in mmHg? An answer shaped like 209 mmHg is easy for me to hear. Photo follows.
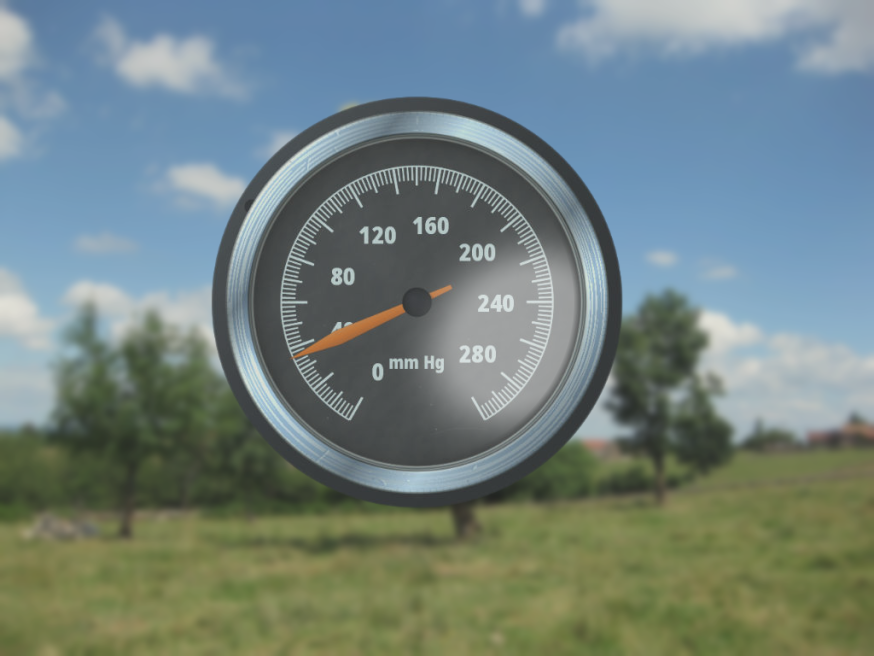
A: 36 mmHg
